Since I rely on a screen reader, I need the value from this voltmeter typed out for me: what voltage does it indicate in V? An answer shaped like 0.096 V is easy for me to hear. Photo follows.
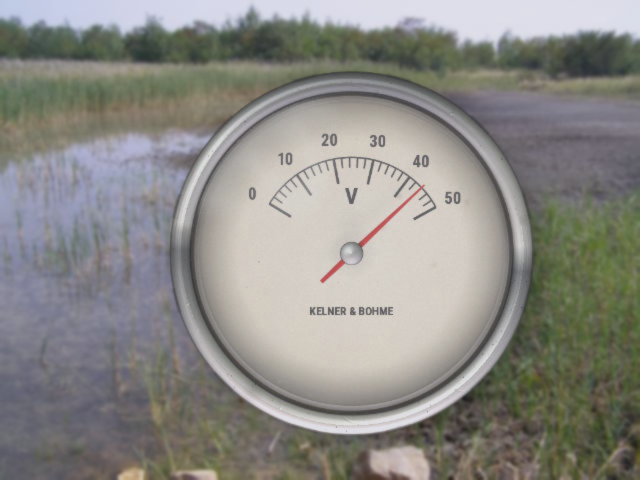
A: 44 V
